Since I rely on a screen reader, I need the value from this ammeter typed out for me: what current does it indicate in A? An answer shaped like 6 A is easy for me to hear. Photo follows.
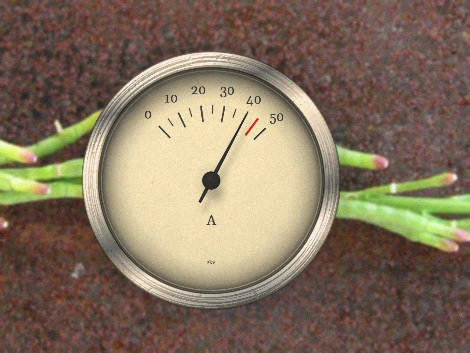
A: 40 A
